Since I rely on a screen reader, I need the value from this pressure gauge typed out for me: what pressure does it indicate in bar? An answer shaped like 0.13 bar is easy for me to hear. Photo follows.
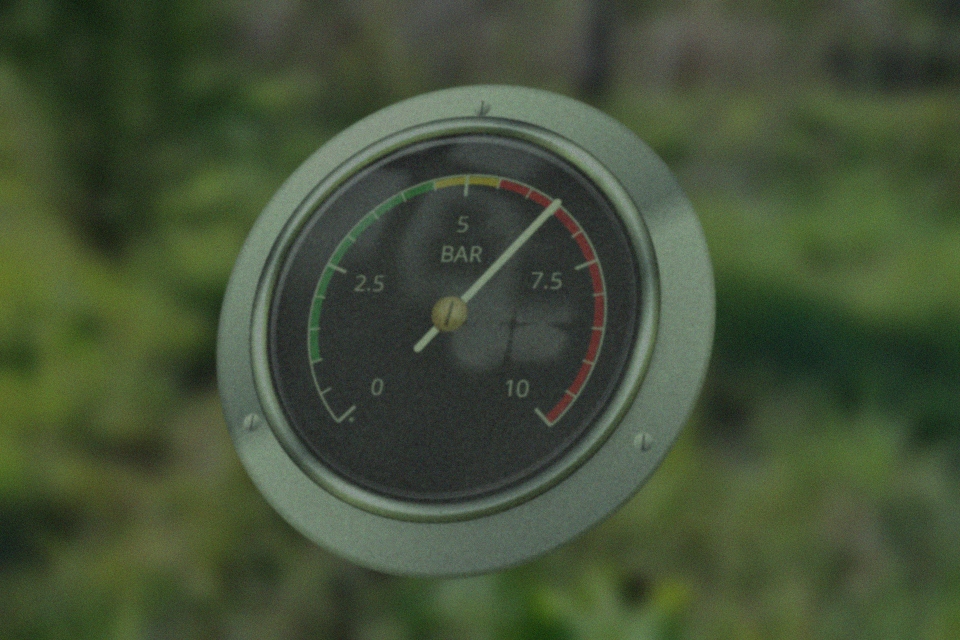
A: 6.5 bar
